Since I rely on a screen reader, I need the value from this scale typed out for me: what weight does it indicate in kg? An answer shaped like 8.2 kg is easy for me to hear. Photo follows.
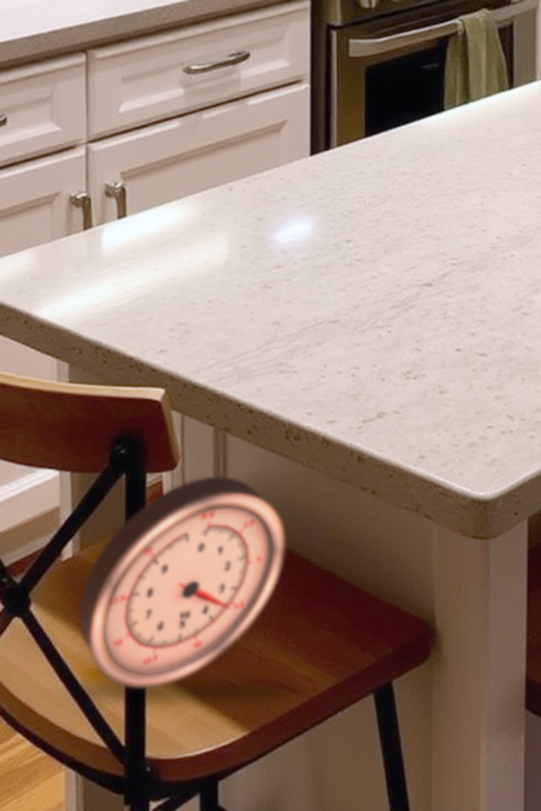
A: 3.5 kg
